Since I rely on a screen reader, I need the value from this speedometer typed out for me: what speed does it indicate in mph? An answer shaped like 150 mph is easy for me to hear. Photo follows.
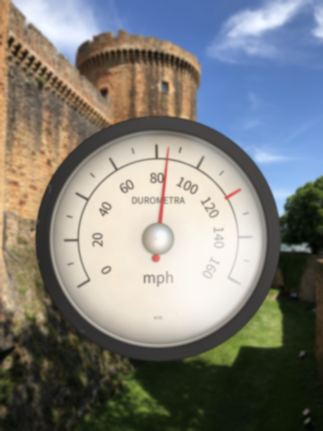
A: 85 mph
